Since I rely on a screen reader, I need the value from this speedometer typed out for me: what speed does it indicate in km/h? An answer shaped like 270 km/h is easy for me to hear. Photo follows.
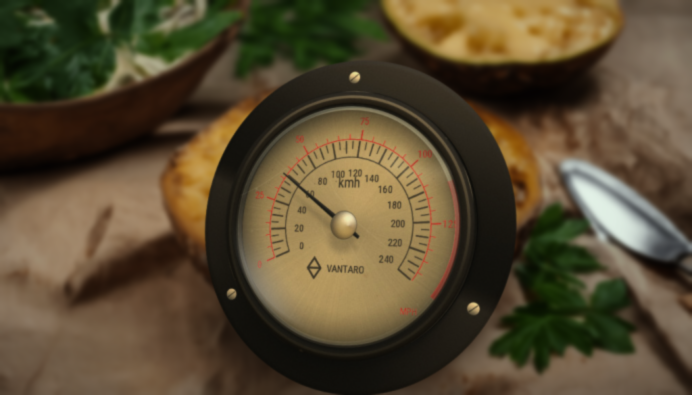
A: 60 km/h
